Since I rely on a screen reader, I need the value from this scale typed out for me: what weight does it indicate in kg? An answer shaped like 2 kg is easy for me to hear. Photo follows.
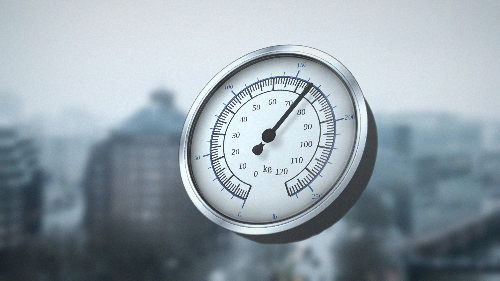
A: 75 kg
